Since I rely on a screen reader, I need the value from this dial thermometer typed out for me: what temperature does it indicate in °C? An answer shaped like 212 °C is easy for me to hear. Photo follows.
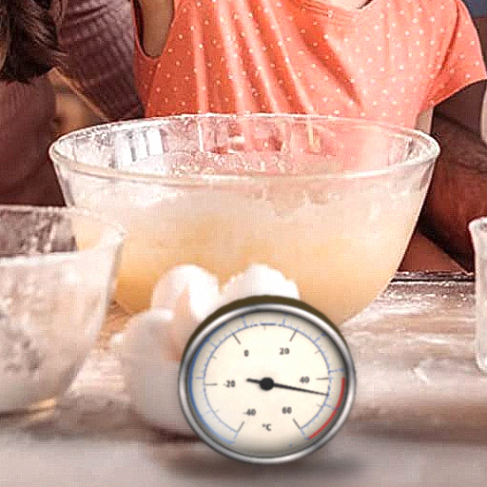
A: 45 °C
